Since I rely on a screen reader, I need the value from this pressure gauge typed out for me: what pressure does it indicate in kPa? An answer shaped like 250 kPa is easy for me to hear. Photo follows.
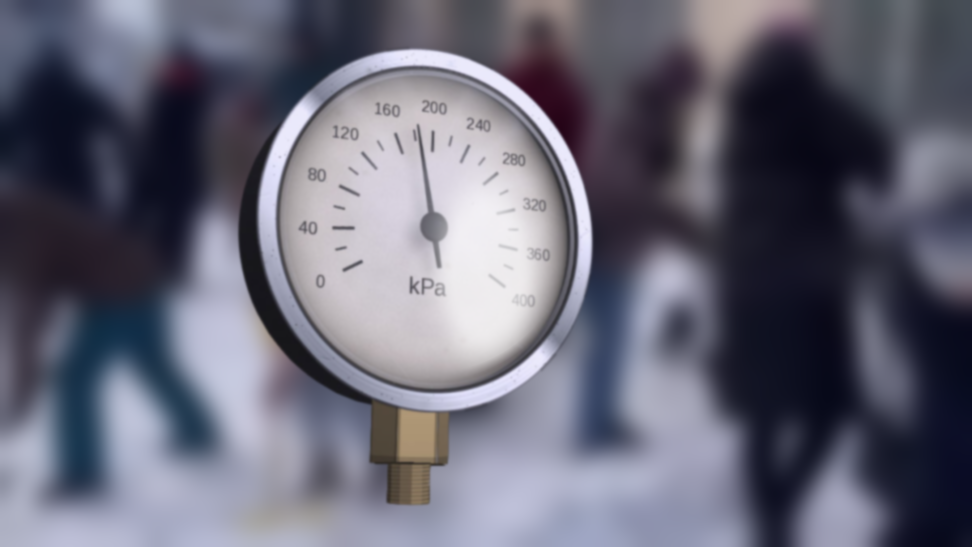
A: 180 kPa
